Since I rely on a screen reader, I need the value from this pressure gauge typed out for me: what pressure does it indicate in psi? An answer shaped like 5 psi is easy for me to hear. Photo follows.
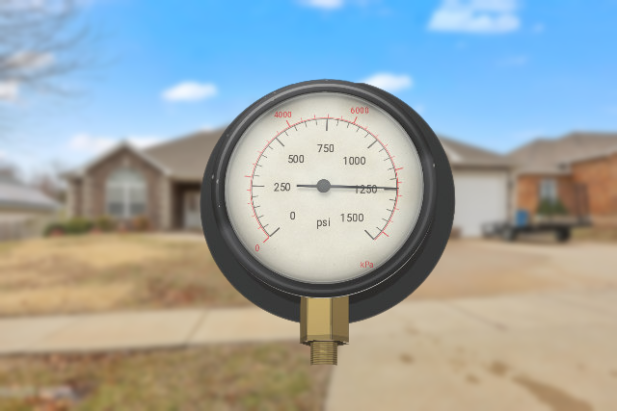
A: 1250 psi
